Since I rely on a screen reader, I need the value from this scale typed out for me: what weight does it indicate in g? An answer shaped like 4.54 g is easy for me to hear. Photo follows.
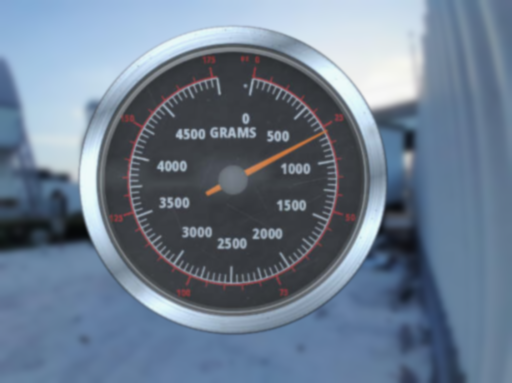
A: 750 g
